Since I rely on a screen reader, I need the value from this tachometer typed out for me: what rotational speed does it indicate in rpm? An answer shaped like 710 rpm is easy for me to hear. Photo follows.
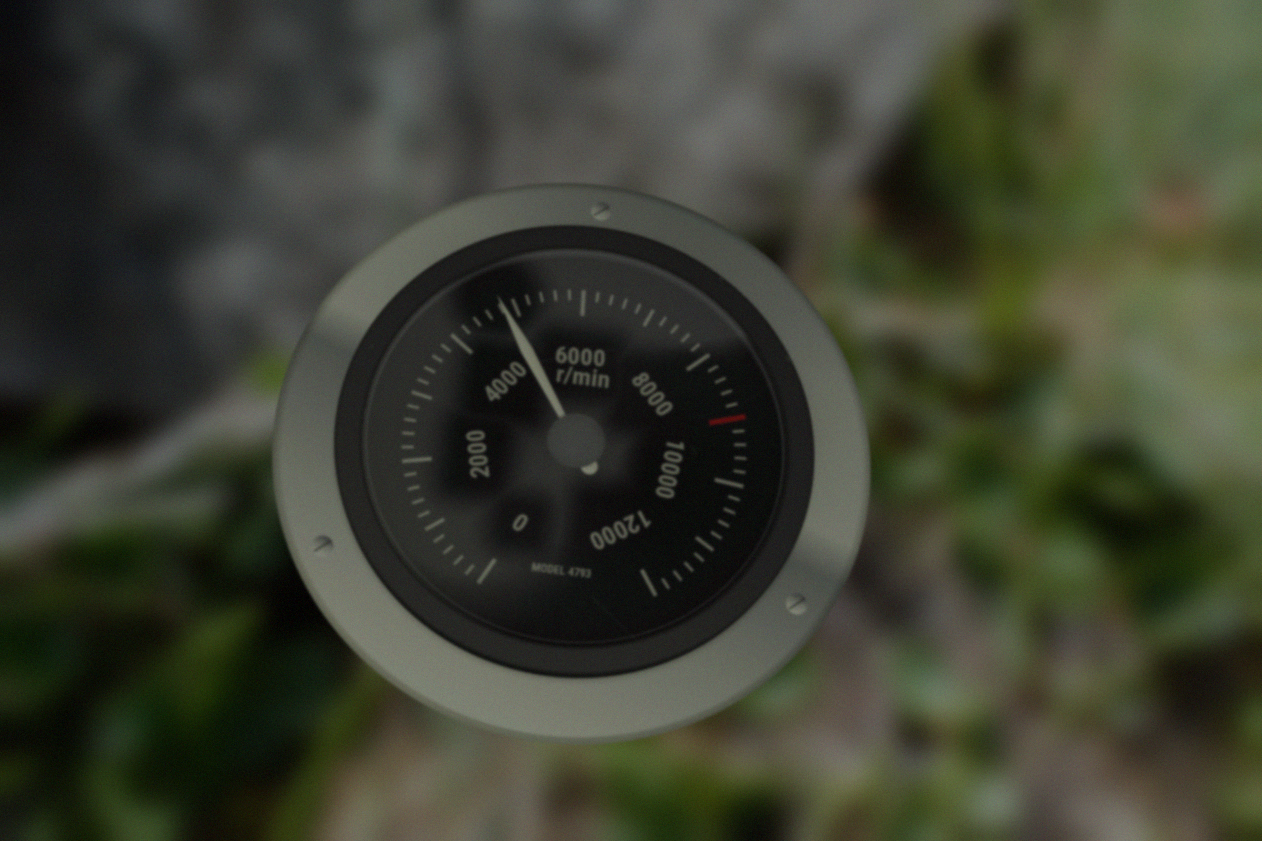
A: 4800 rpm
